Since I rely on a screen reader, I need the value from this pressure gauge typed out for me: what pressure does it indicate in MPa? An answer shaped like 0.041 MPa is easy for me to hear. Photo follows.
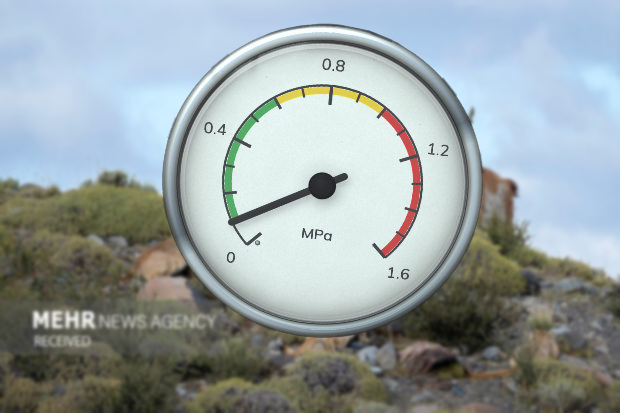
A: 0.1 MPa
